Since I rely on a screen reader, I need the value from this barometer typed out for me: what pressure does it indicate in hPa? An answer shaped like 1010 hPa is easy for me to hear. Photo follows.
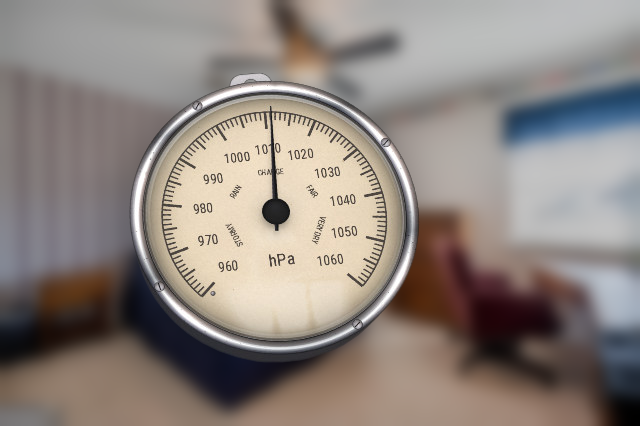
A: 1011 hPa
